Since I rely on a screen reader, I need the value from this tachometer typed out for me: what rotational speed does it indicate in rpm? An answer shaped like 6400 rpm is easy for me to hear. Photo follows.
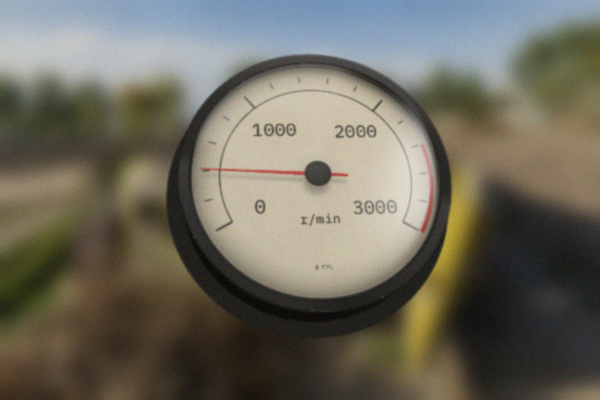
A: 400 rpm
